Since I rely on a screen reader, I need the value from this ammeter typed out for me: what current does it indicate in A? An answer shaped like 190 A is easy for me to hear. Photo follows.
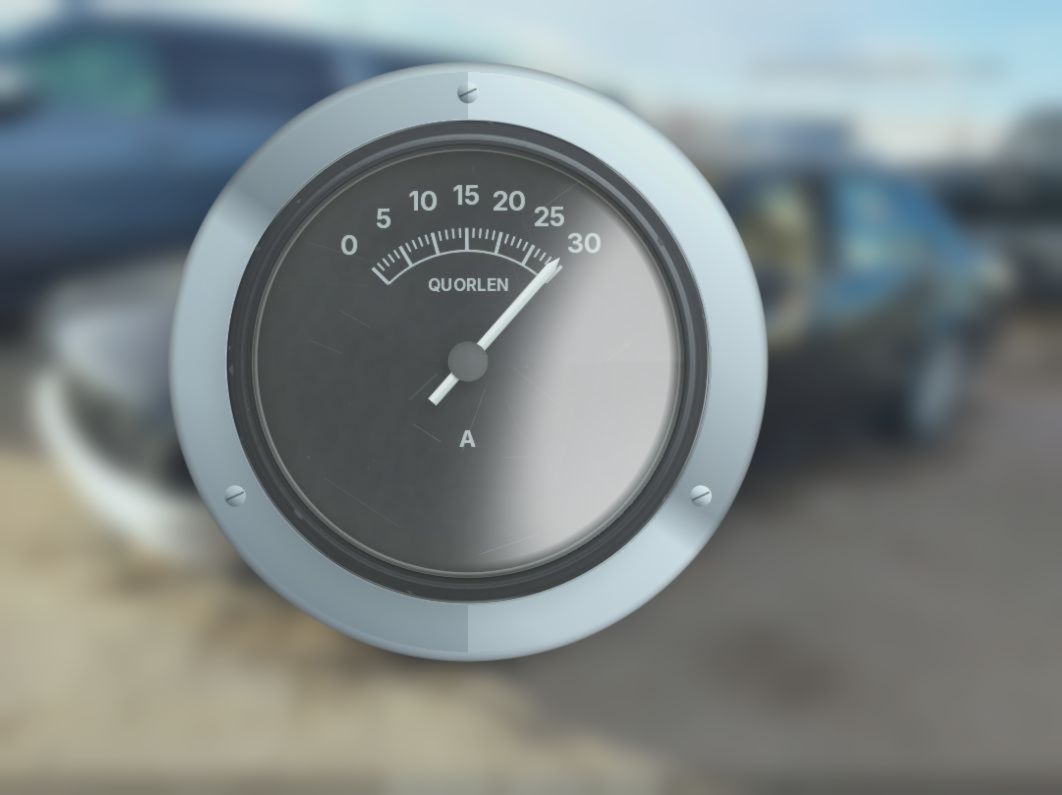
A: 29 A
